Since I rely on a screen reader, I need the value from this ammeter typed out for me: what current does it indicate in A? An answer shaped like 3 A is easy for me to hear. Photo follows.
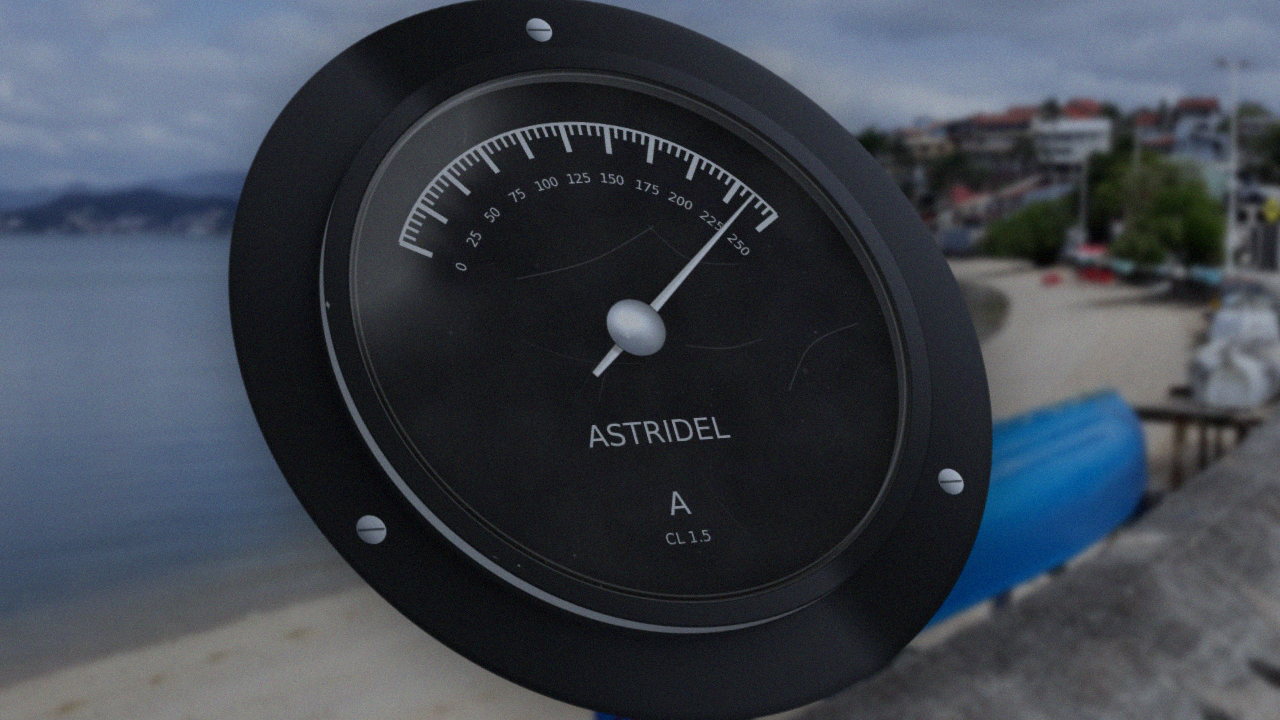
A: 235 A
